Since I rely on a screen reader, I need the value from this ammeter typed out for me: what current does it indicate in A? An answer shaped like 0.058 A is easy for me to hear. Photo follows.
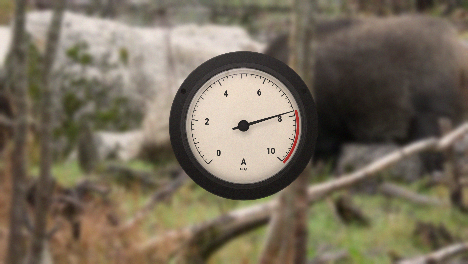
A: 7.8 A
